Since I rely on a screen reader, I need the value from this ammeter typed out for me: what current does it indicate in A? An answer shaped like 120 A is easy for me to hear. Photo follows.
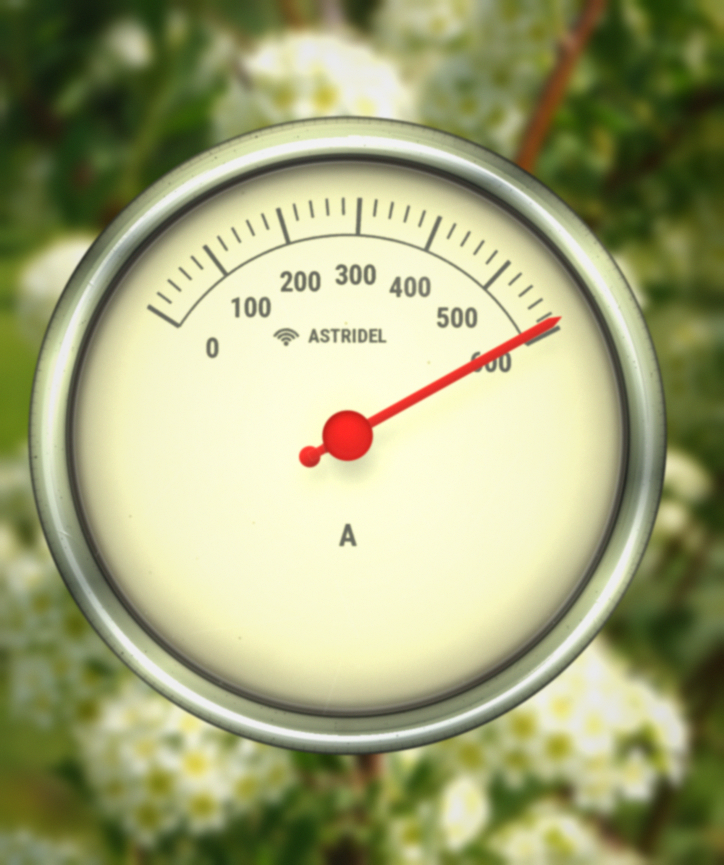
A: 590 A
